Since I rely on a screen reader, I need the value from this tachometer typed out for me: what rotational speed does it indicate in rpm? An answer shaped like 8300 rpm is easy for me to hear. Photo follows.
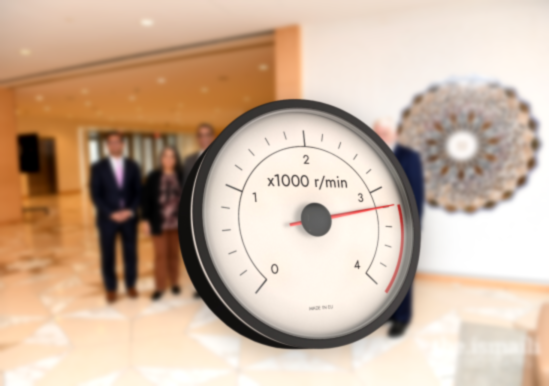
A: 3200 rpm
